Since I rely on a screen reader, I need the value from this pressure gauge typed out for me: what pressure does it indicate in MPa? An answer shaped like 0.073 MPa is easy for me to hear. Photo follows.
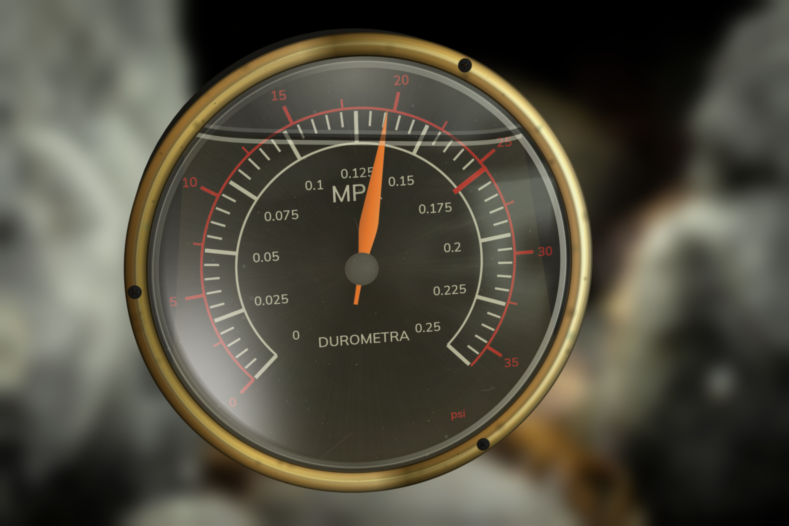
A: 0.135 MPa
